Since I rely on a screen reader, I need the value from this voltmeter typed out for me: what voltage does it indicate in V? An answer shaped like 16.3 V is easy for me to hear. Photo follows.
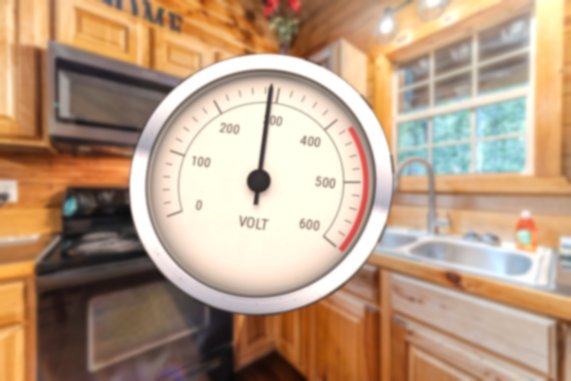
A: 290 V
